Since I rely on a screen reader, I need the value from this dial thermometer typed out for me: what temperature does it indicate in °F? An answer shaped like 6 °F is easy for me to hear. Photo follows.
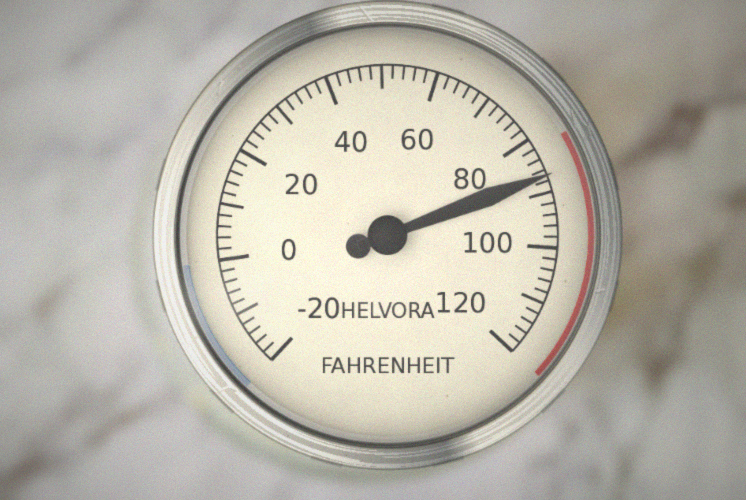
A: 87 °F
